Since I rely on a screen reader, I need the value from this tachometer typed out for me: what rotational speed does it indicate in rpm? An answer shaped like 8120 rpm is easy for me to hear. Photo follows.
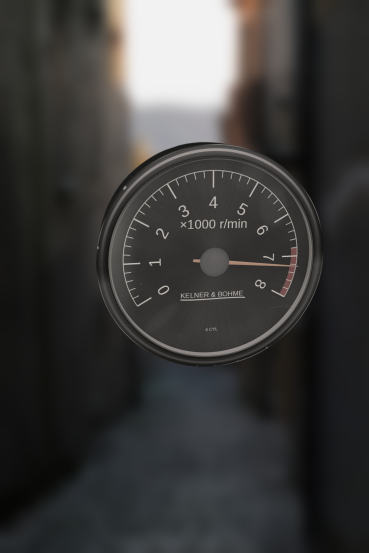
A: 7200 rpm
